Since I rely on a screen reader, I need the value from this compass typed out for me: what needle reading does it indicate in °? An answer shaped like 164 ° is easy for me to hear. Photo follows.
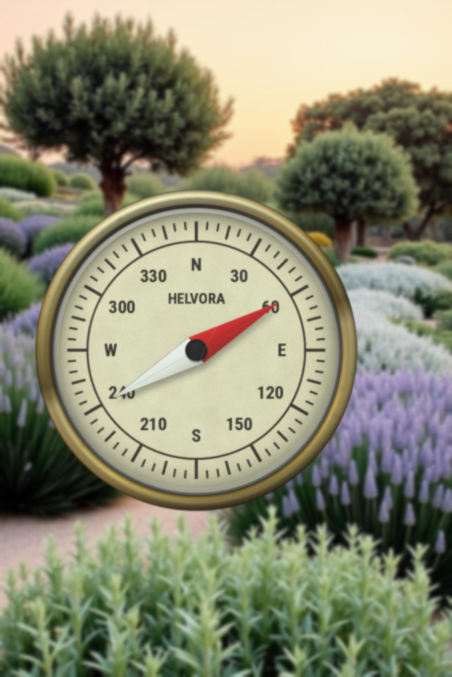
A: 60 °
